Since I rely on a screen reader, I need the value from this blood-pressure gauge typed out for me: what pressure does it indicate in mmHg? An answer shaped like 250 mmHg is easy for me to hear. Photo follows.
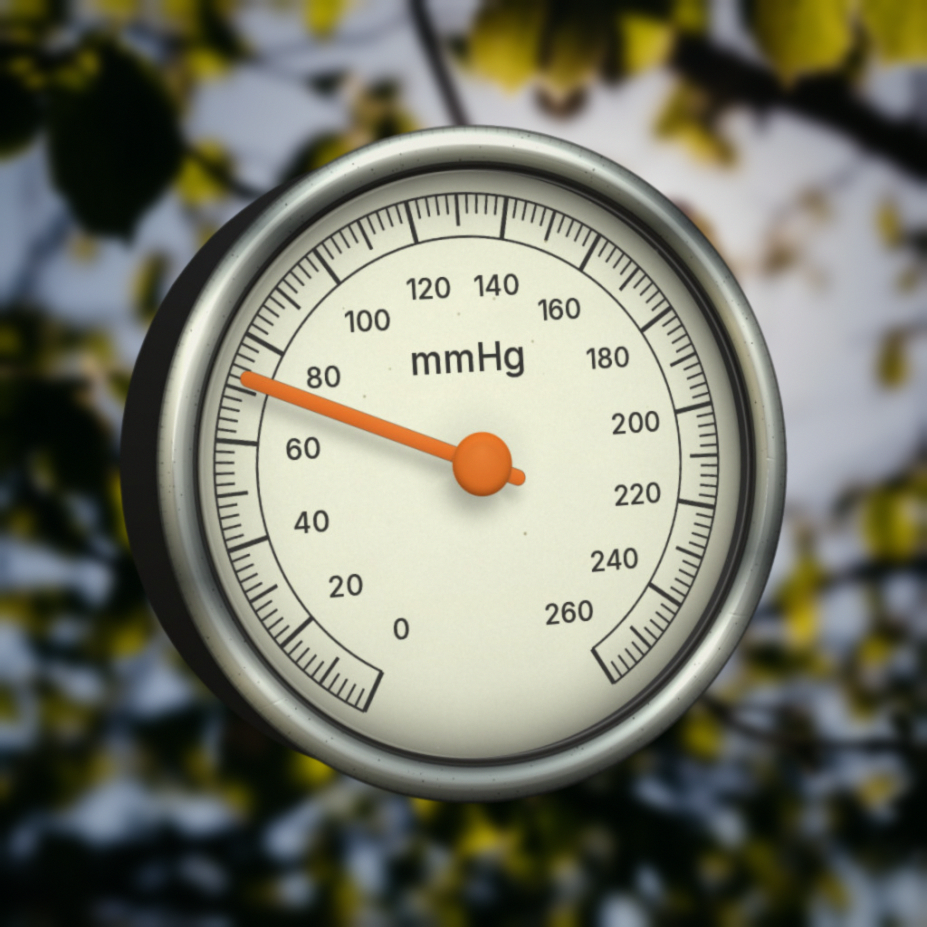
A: 72 mmHg
